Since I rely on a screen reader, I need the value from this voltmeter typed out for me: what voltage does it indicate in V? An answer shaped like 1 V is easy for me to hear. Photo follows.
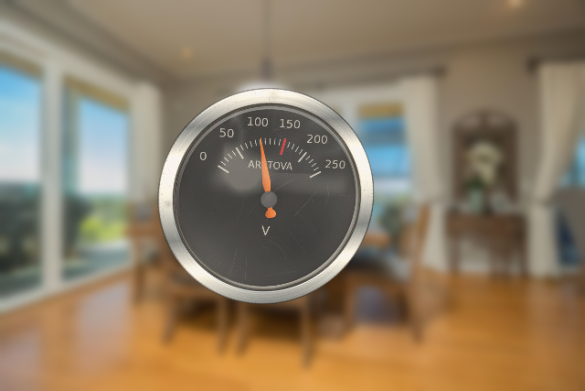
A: 100 V
